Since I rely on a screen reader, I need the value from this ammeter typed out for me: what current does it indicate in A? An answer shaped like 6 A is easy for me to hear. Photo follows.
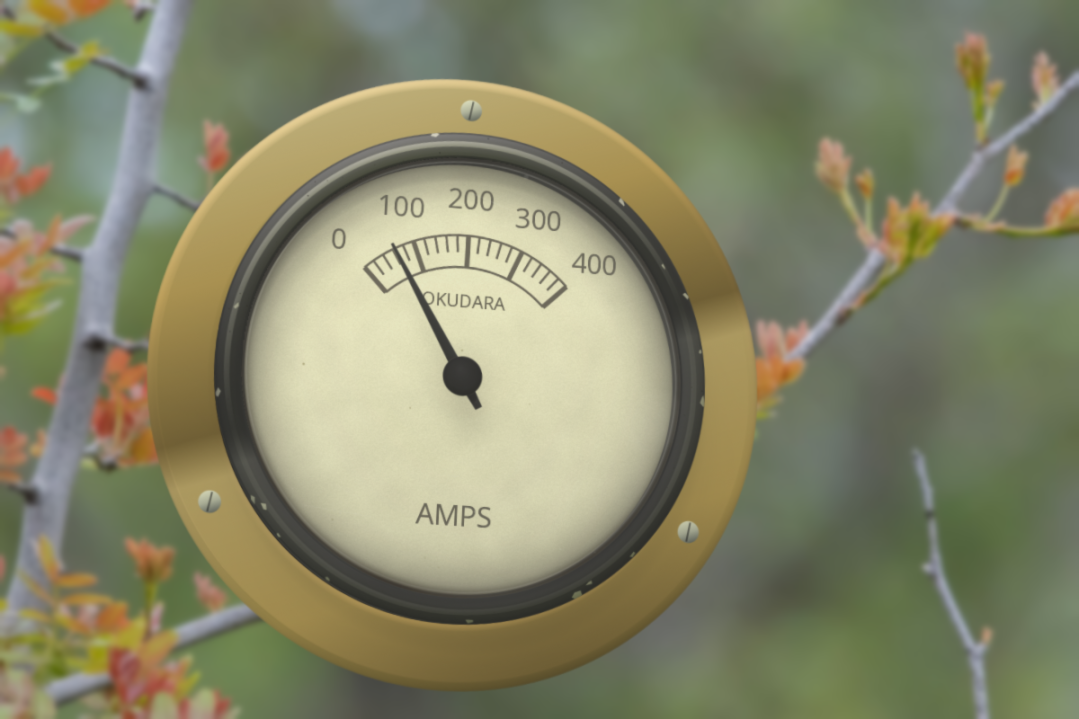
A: 60 A
